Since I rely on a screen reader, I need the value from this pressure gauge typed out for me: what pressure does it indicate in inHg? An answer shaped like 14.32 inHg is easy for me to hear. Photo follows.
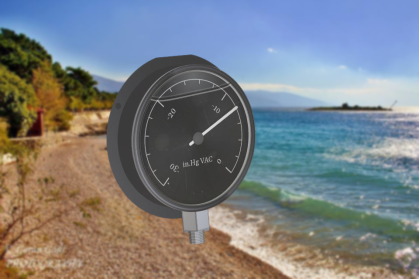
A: -8 inHg
